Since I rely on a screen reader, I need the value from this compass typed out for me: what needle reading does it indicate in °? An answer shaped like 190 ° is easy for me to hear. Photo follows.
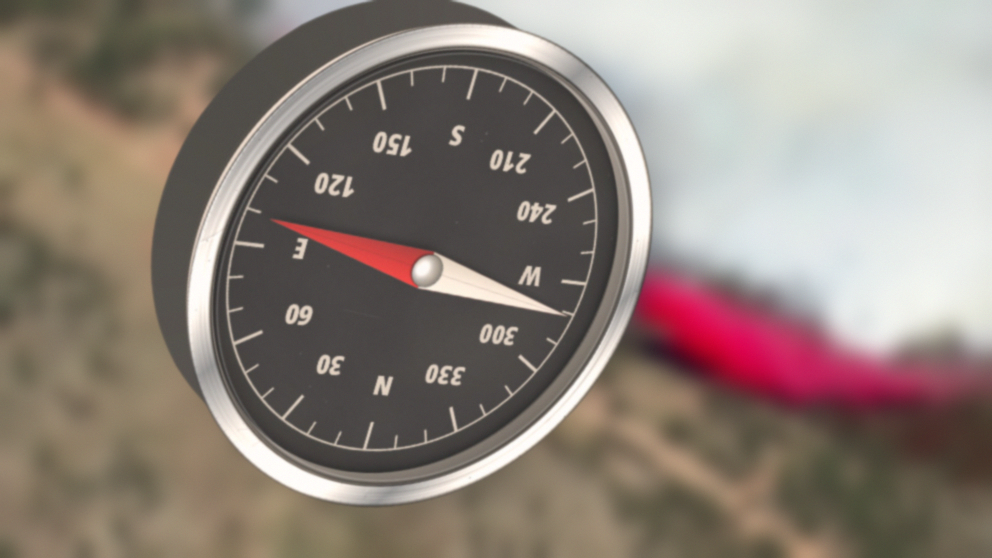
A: 100 °
